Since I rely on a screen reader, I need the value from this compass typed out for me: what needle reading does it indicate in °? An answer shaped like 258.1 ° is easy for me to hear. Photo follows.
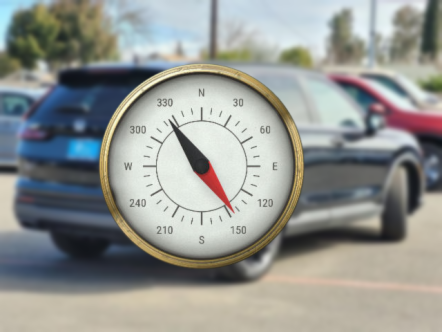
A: 145 °
